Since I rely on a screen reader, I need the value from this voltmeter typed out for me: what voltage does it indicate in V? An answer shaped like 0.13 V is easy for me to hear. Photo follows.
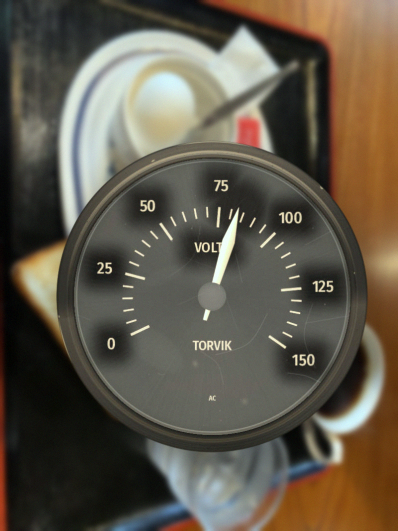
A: 82.5 V
